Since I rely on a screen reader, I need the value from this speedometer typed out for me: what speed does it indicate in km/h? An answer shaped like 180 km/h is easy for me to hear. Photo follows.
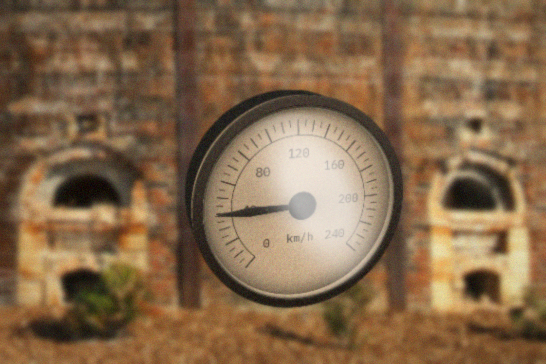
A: 40 km/h
